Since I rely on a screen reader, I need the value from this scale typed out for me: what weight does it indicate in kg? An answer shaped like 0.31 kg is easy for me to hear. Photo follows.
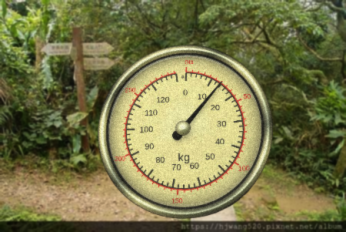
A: 14 kg
